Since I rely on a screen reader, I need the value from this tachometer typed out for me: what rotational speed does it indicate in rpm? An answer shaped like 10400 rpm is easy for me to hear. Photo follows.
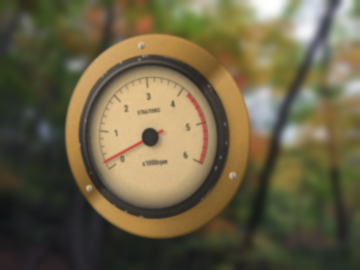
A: 200 rpm
